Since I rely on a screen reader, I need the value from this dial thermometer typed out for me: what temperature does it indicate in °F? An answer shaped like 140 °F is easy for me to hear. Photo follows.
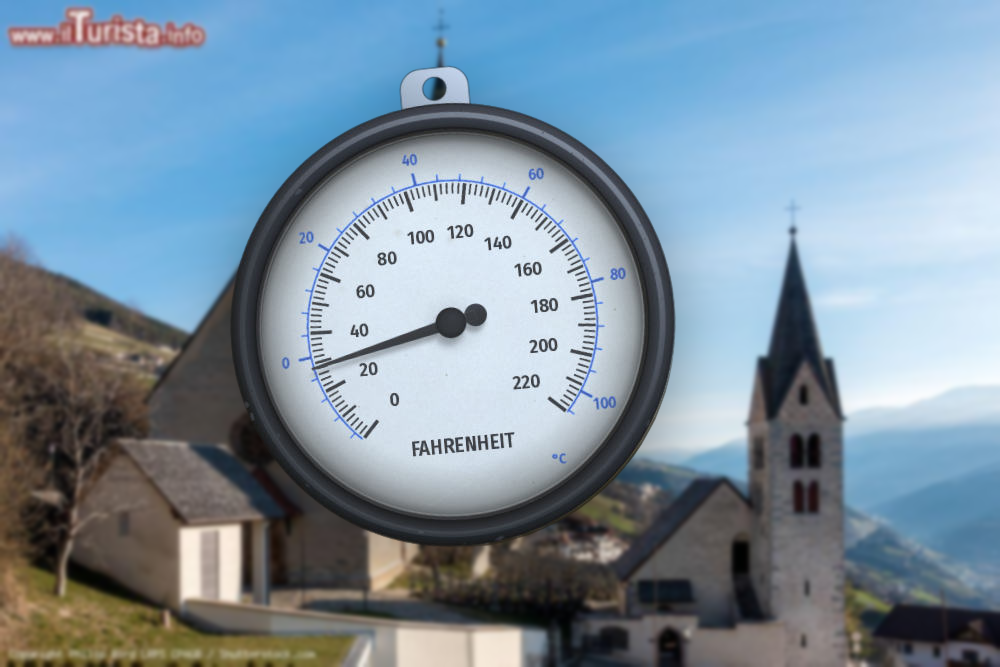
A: 28 °F
